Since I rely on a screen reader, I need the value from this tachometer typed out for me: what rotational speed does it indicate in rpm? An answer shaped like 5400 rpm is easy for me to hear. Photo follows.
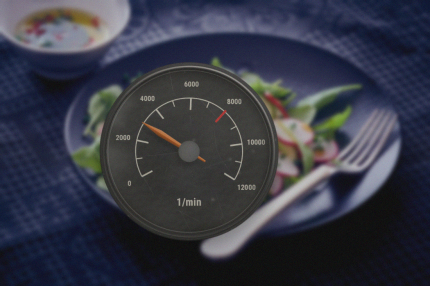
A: 3000 rpm
